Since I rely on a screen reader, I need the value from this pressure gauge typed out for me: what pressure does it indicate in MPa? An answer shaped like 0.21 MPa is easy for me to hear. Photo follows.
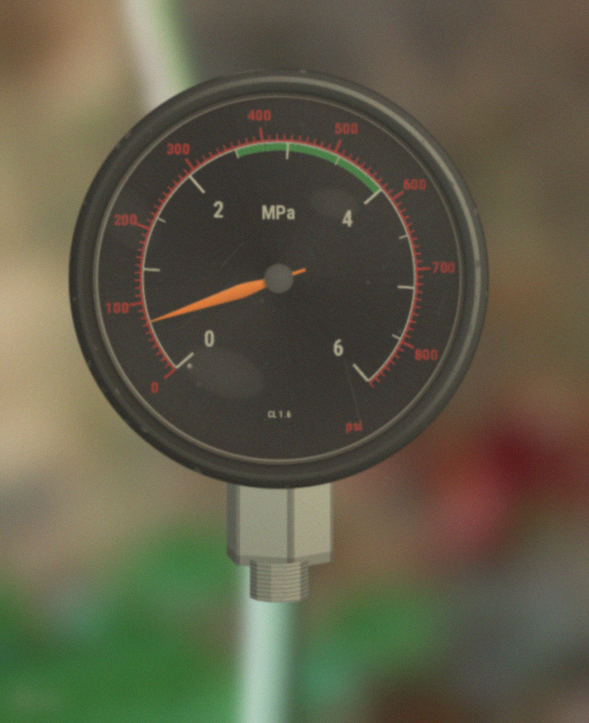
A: 0.5 MPa
